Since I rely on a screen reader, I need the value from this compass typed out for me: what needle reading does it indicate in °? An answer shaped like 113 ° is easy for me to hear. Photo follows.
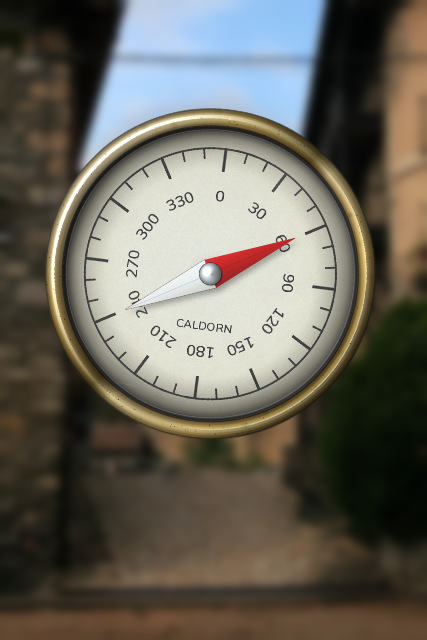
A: 60 °
